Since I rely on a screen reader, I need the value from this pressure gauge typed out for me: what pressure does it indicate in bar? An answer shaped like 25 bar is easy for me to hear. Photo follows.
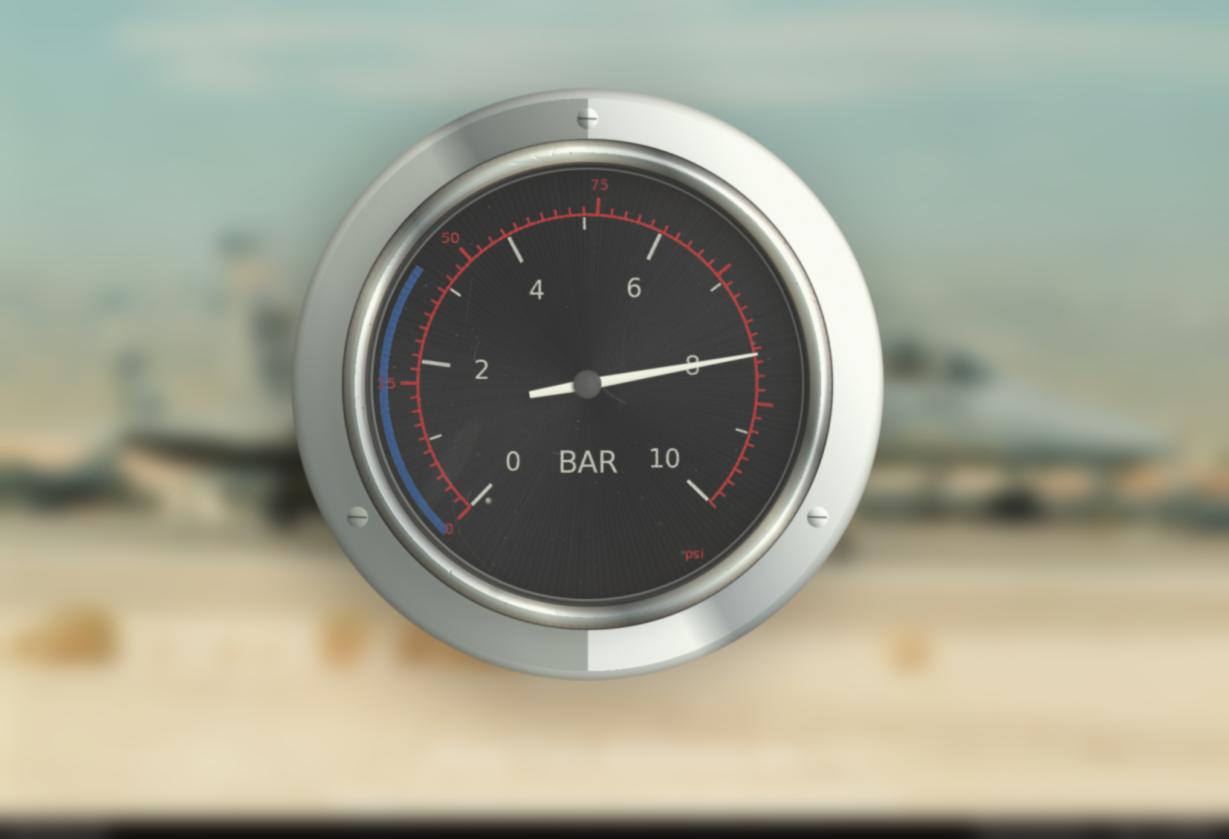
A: 8 bar
